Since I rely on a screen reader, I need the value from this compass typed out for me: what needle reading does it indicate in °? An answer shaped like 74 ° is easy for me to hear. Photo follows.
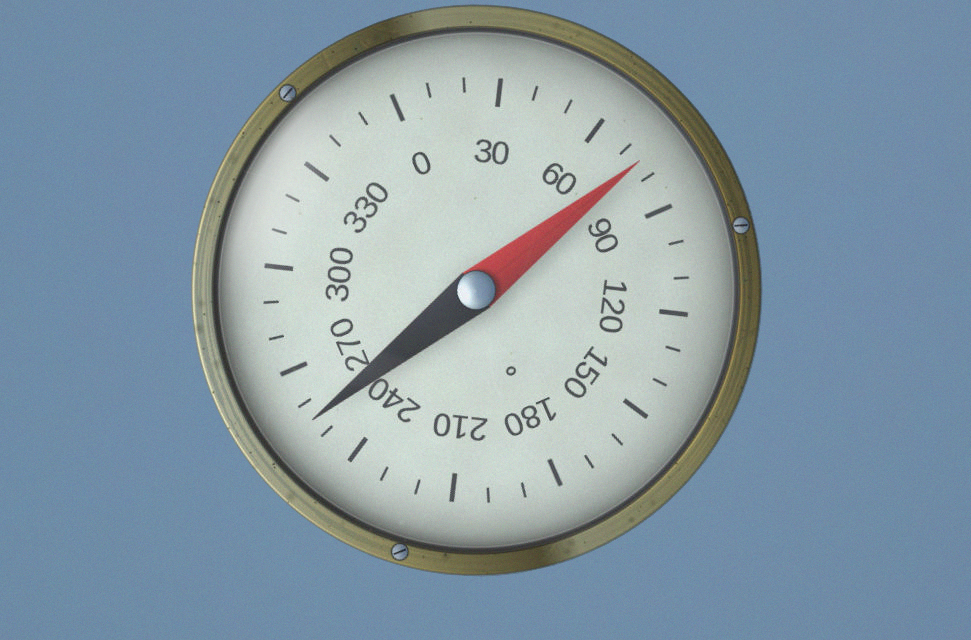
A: 75 °
